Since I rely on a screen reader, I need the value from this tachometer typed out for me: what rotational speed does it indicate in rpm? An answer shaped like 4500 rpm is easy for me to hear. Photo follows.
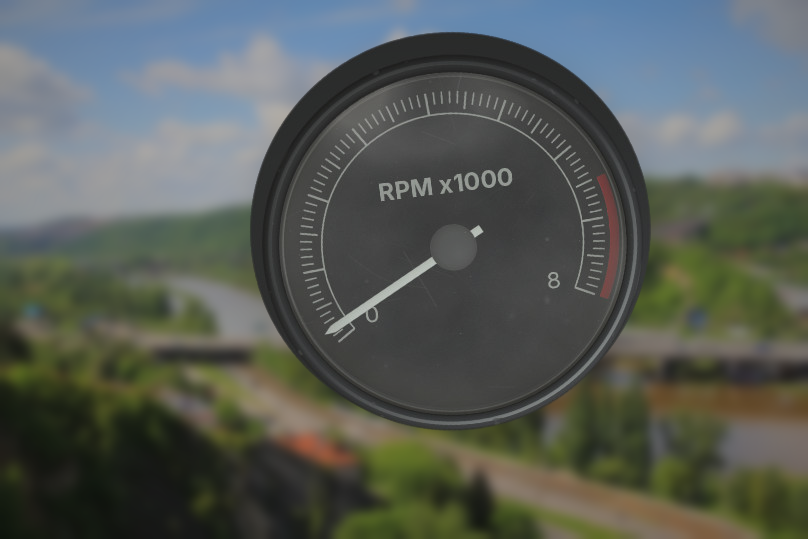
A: 200 rpm
